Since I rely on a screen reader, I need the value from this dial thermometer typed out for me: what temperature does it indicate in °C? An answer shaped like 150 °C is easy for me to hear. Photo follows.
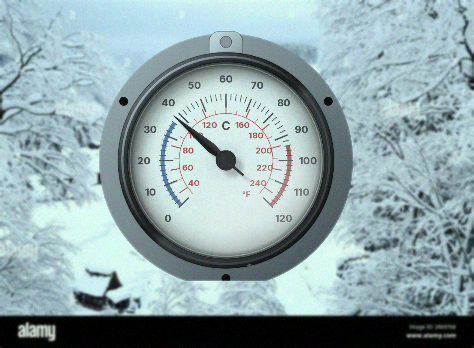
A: 38 °C
